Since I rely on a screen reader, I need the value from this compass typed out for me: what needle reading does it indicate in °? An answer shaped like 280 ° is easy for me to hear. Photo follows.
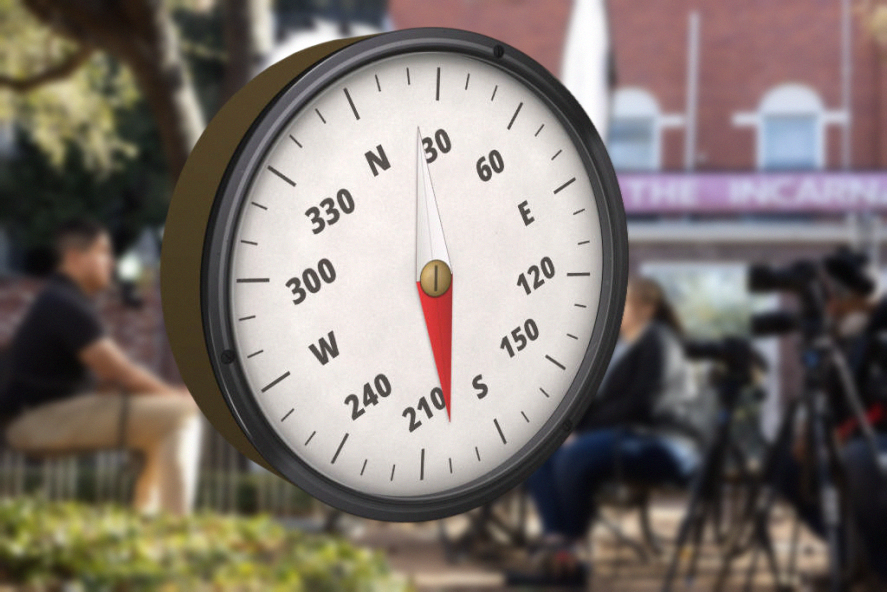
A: 200 °
